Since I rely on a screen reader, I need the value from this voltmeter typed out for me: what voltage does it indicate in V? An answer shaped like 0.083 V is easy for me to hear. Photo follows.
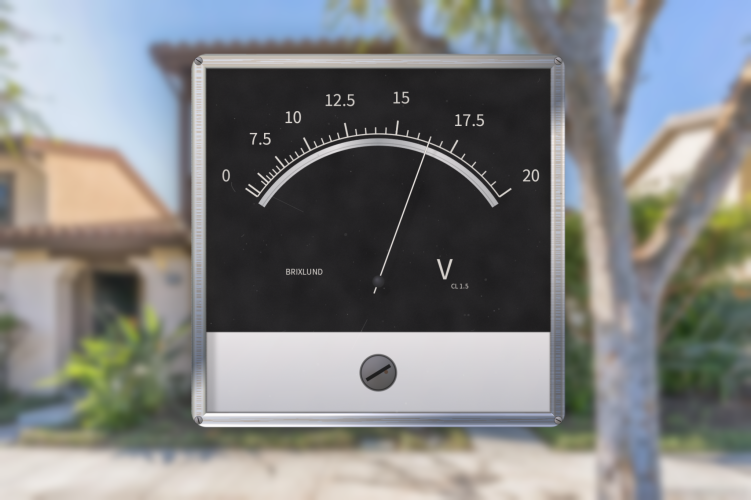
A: 16.5 V
